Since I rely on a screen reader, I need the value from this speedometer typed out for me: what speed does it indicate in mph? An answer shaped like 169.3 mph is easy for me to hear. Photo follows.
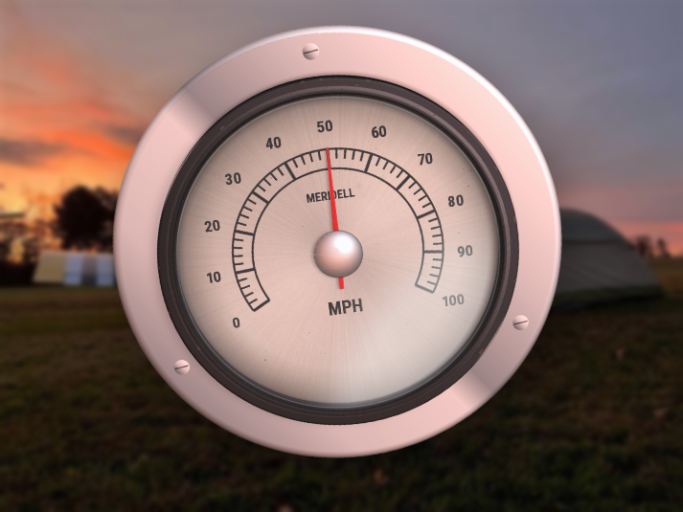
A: 50 mph
